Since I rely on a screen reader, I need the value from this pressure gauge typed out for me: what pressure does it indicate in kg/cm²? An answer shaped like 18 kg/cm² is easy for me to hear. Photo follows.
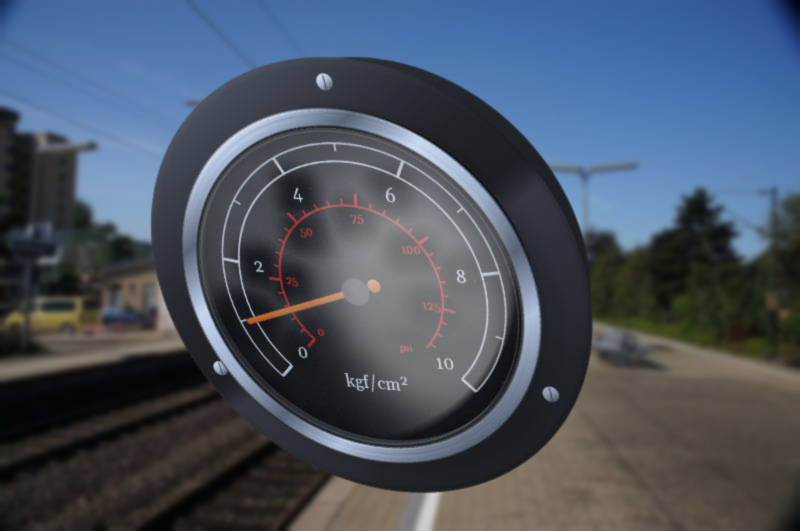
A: 1 kg/cm²
